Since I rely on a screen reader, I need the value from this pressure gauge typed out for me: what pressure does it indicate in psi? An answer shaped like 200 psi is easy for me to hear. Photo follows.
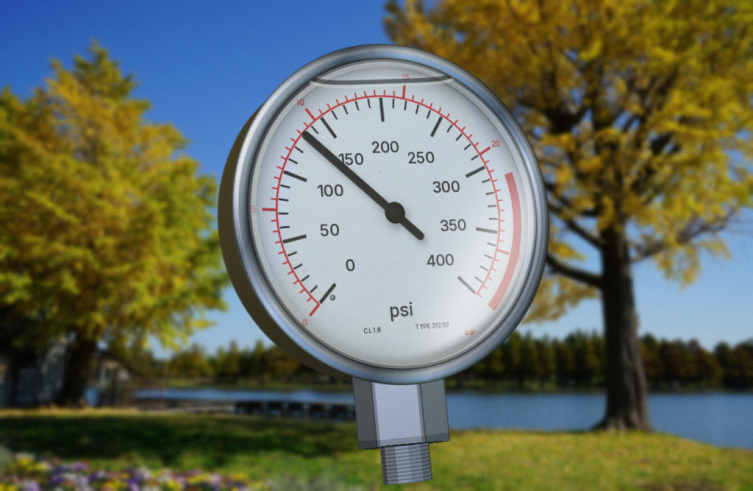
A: 130 psi
